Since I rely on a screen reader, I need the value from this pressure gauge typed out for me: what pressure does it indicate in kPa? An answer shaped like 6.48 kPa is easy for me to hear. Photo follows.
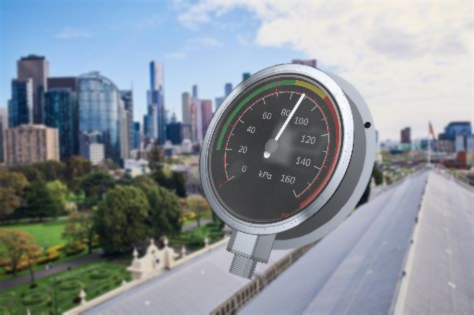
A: 90 kPa
